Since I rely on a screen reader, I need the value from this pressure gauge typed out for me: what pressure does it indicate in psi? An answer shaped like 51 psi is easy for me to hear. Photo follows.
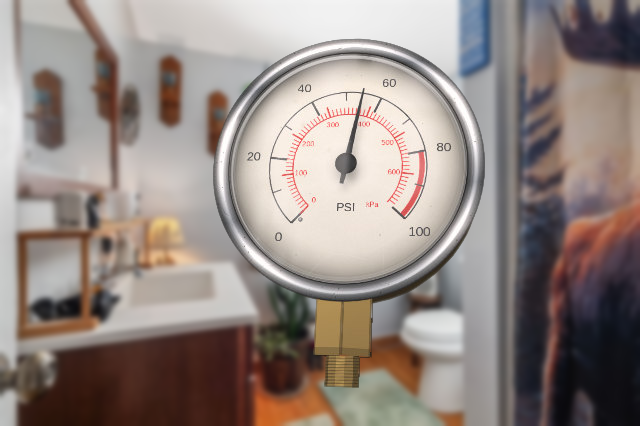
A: 55 psi
